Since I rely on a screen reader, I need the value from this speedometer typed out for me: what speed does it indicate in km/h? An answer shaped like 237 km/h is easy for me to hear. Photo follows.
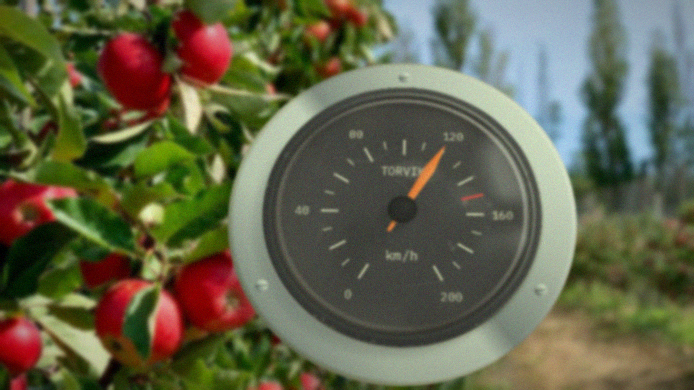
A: 120 km/h
